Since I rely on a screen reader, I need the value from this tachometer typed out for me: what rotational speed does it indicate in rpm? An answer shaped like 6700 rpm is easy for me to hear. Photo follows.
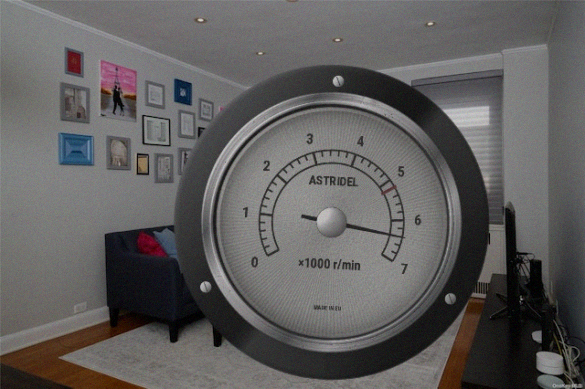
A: 6400 rpm
